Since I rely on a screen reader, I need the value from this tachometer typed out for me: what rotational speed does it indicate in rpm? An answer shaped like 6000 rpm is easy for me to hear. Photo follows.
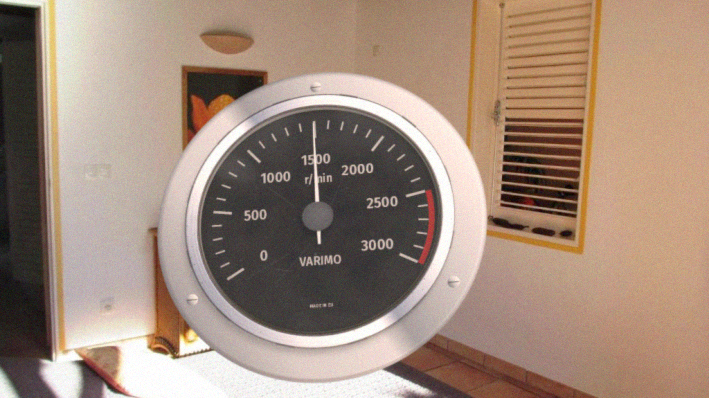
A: 1500 rpm
